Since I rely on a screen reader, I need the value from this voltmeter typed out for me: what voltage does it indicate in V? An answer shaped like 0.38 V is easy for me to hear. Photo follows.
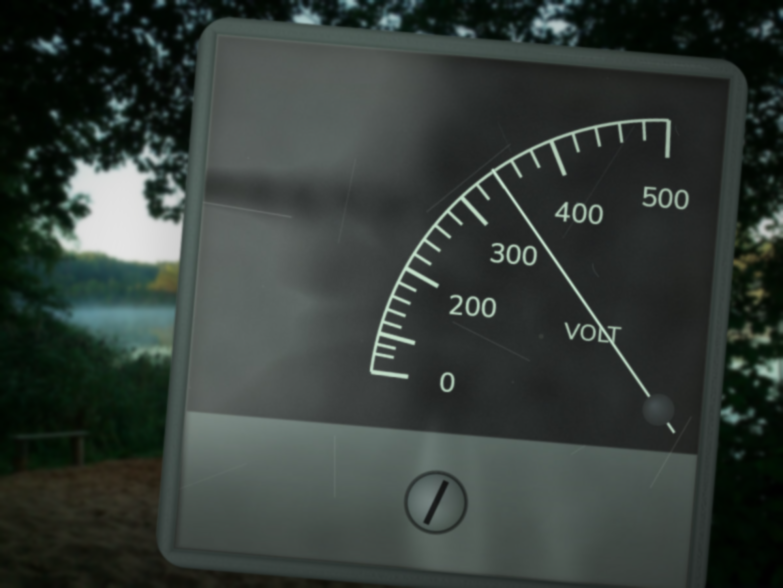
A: 340 V
